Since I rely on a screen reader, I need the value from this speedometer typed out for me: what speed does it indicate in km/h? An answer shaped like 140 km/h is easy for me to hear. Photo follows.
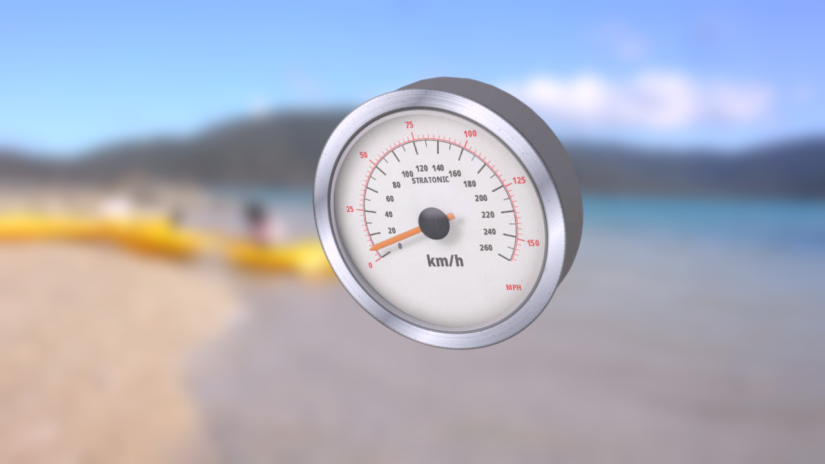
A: 10 km/h
